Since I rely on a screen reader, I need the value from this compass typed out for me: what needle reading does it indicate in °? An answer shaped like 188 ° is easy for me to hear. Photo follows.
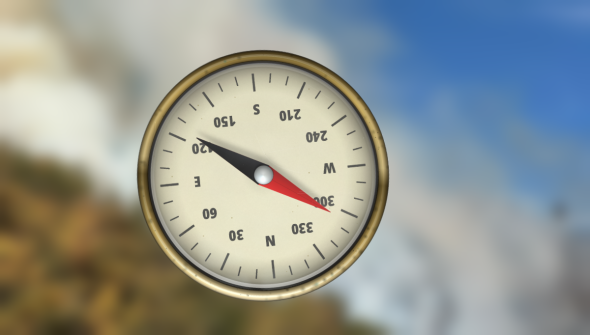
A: 305 °
